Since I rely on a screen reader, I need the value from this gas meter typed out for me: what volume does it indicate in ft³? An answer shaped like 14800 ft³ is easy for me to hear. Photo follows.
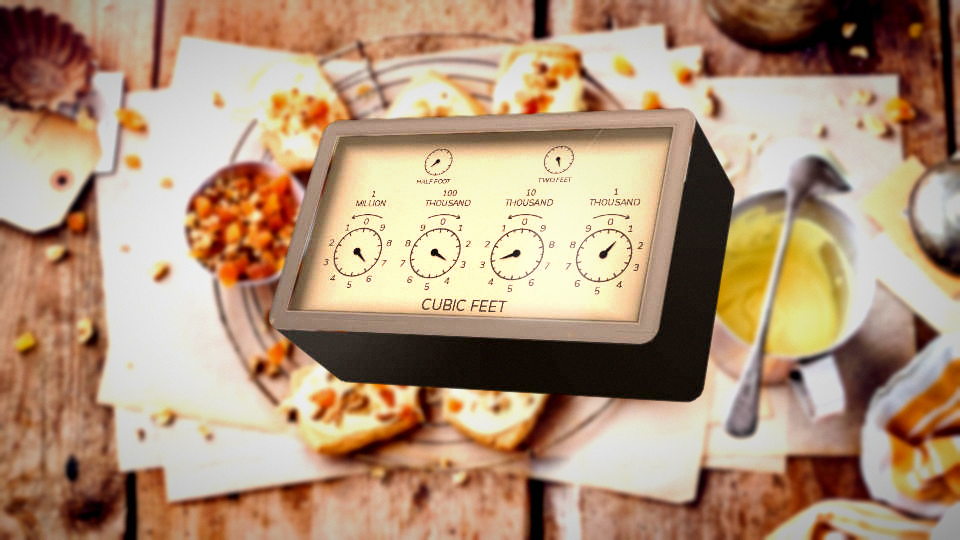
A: 633100 ft³
